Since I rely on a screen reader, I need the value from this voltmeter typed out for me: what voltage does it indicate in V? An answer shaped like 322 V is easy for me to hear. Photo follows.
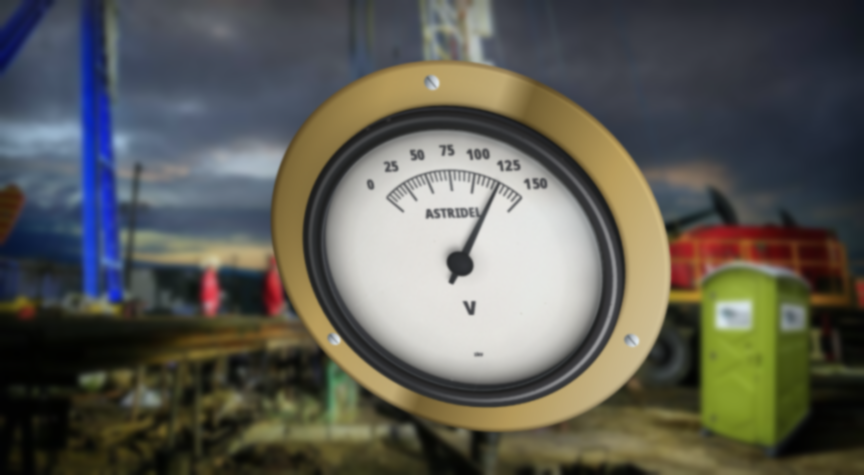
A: 125 V
